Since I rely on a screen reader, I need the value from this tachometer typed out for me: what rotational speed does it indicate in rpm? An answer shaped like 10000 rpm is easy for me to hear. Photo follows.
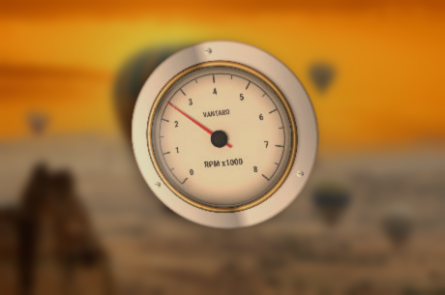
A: 2500 rpm
